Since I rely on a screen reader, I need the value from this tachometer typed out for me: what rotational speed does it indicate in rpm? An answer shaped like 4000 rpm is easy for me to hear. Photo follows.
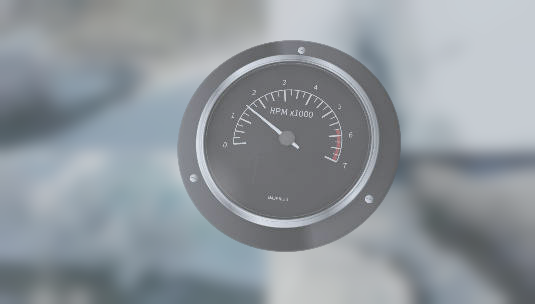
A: 1500 rpm
